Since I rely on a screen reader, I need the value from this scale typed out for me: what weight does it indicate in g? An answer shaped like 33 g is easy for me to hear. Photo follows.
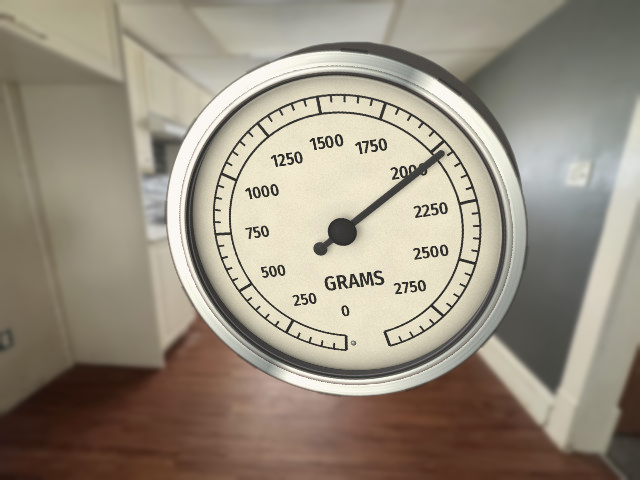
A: 2025 g
